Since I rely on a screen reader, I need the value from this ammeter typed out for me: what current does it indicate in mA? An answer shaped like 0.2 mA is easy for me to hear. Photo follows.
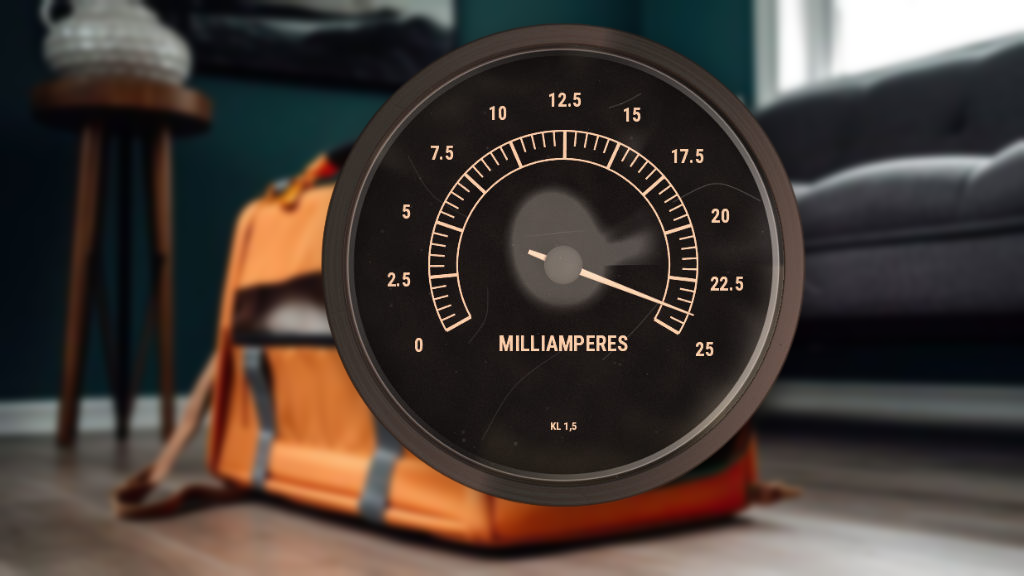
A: 24 mA
